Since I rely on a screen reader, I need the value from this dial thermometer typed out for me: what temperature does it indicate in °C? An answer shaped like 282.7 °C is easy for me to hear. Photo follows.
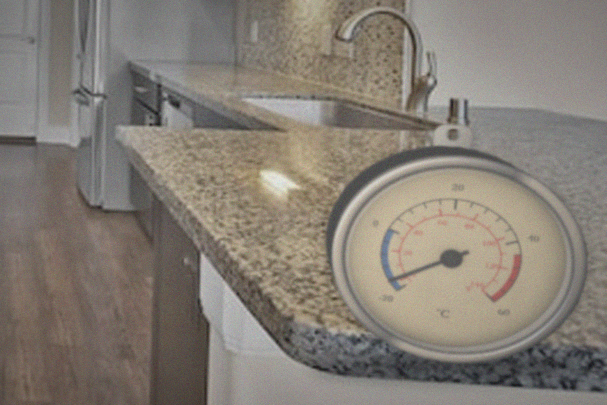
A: -16 °C
